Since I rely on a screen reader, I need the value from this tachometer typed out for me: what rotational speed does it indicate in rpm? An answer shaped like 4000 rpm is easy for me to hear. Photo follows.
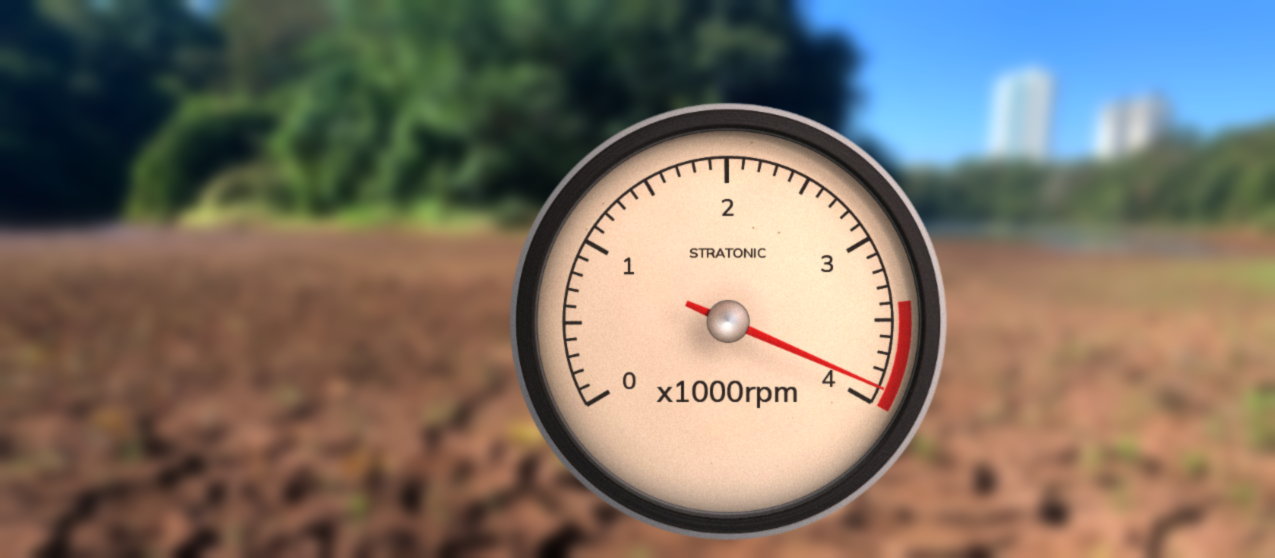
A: 3900 rpm
